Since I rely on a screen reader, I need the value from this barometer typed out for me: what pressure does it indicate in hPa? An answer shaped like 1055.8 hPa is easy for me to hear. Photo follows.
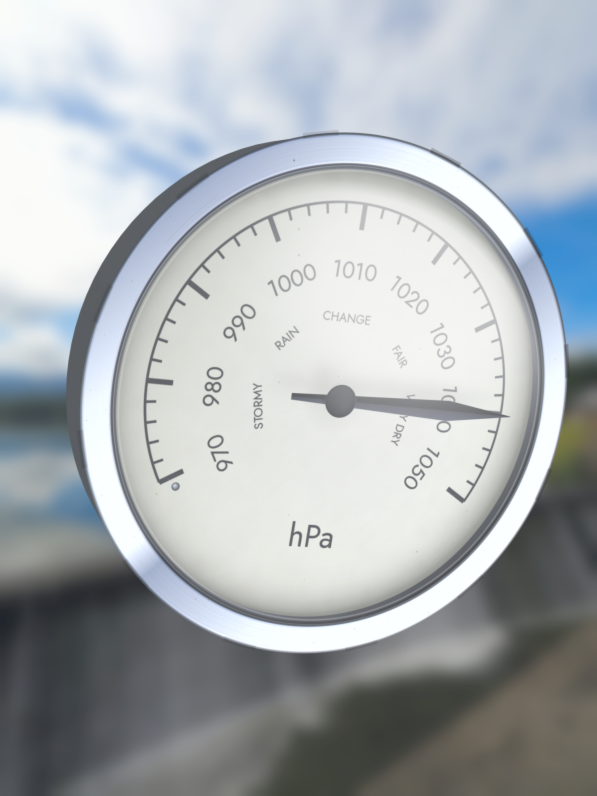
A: 1040 hPa
